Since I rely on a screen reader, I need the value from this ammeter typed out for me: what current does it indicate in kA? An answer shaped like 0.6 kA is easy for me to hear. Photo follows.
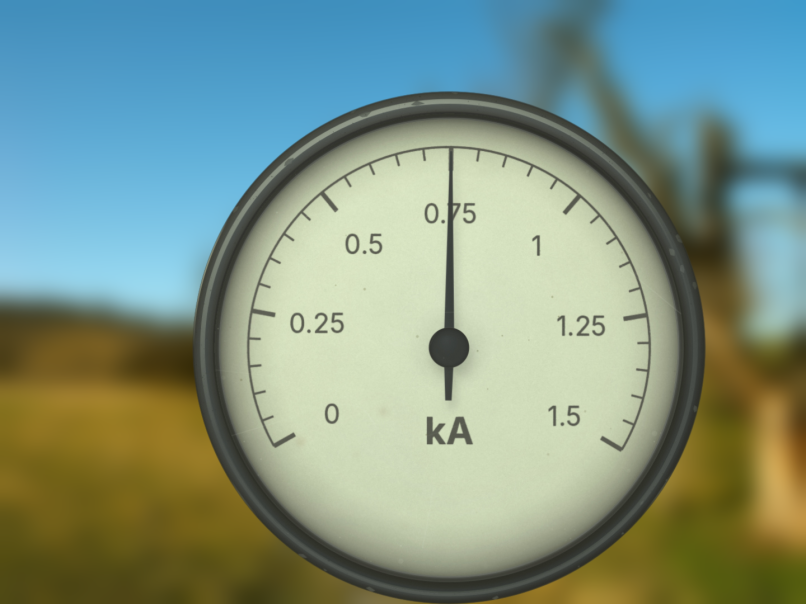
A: 0.75 kA
